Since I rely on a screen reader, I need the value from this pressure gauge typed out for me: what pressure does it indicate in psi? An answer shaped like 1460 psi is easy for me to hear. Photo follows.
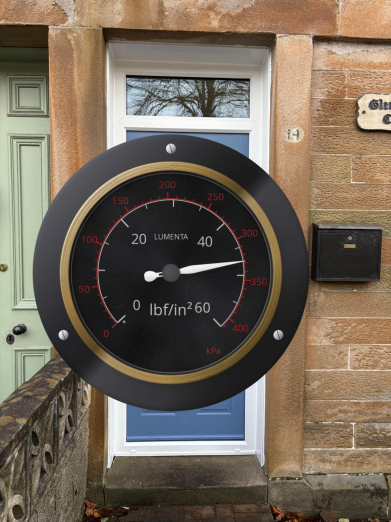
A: 47.5 psi
